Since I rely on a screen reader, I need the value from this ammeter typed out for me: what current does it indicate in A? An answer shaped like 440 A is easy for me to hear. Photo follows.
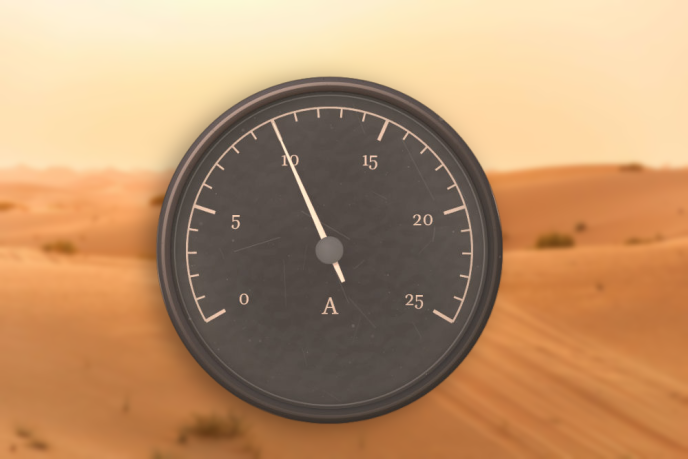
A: 10 A
